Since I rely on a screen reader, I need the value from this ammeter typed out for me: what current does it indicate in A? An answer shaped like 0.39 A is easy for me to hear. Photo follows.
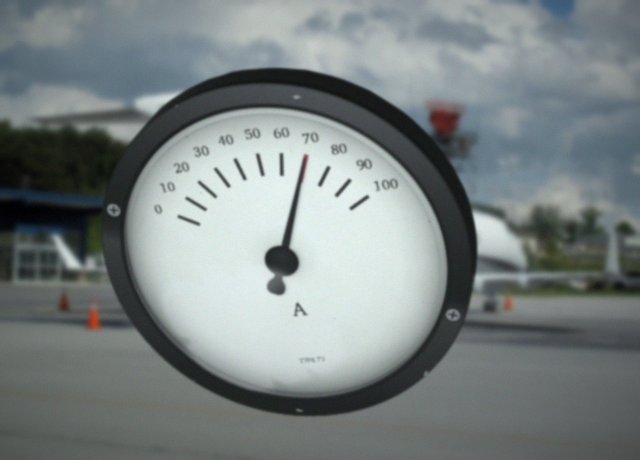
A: 70 A
